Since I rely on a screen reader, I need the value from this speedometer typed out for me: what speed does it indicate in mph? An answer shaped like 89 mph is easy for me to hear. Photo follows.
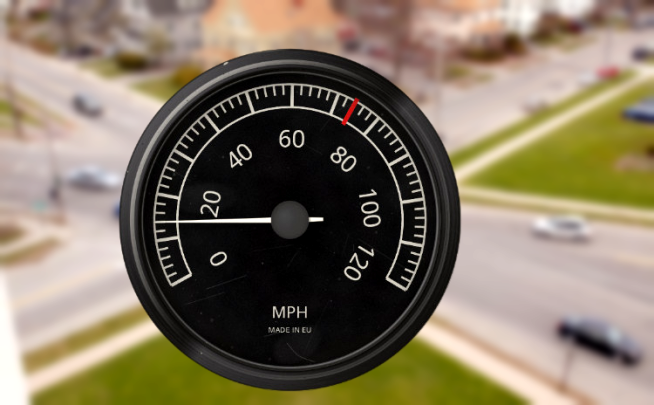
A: 14 mph
